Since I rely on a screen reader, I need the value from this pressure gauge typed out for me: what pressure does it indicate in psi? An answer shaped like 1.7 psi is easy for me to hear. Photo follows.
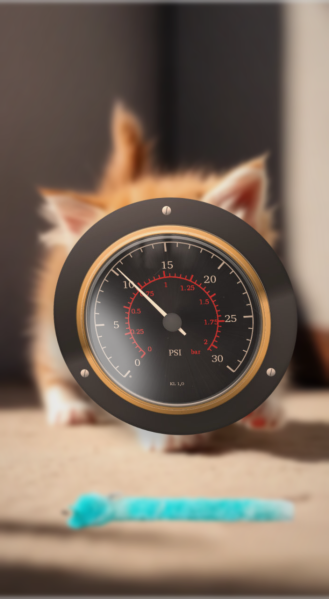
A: 10.5 psi
